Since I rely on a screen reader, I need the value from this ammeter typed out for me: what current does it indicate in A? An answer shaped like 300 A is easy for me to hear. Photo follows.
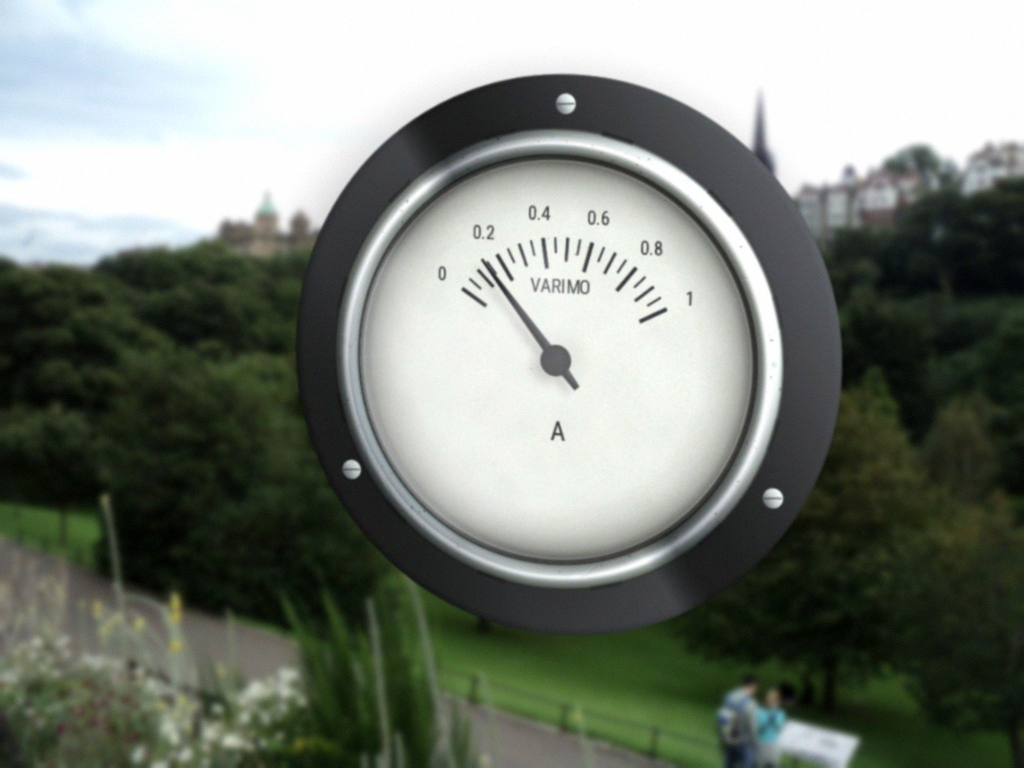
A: 0.15 A
